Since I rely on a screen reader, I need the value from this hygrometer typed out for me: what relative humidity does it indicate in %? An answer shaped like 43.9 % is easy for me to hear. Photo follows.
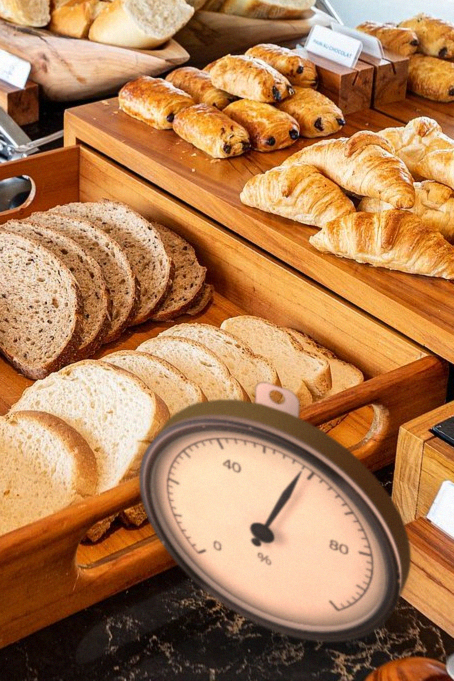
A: 58 %
